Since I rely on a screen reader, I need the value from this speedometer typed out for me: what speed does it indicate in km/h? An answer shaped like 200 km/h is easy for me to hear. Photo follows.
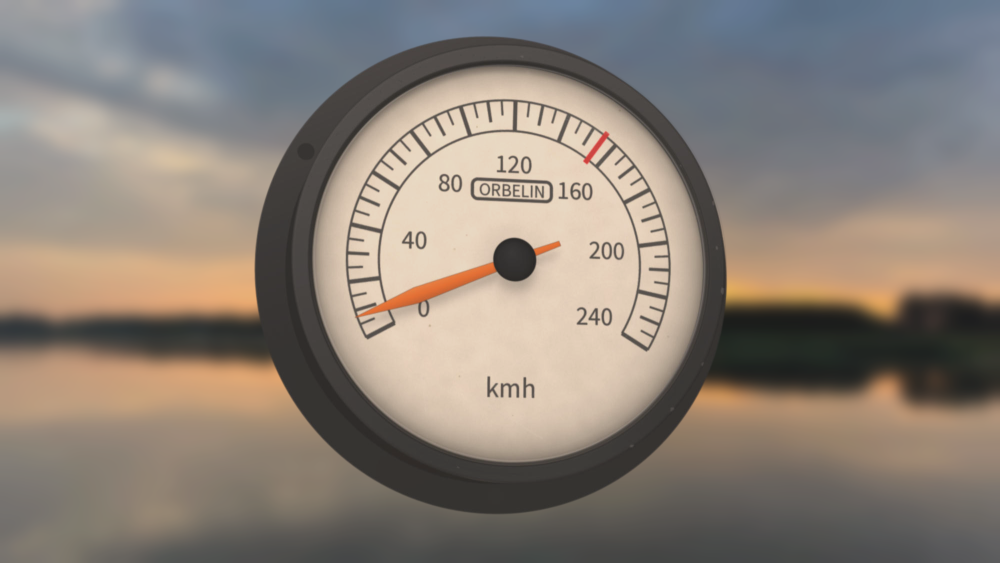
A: 7.5 km/h
